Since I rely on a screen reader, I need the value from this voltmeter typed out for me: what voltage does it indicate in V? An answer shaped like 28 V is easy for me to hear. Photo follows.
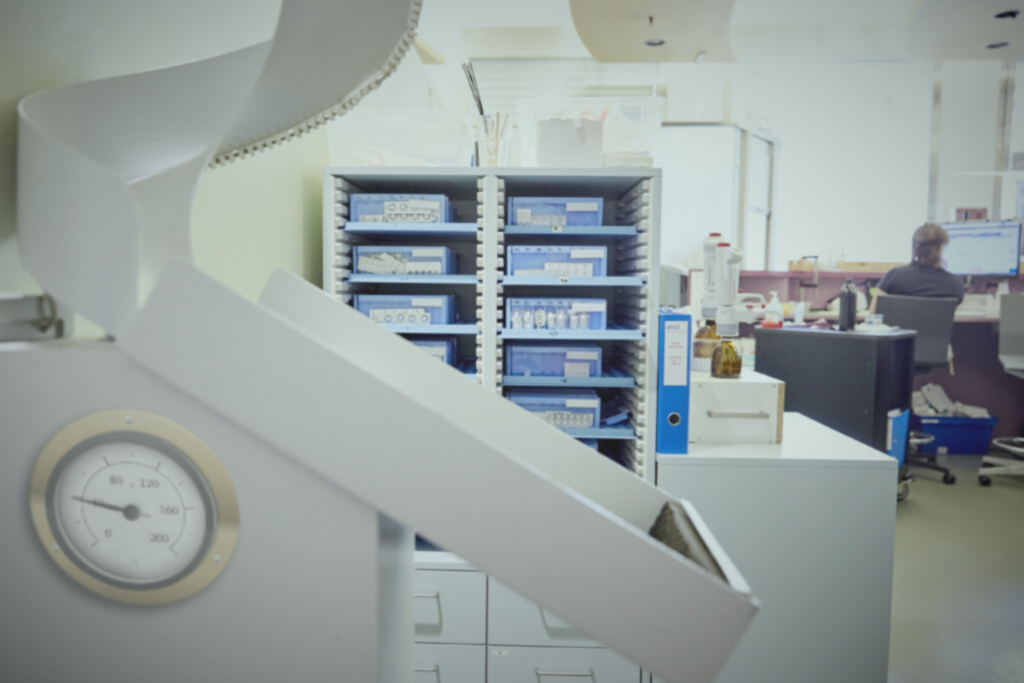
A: 40 V
